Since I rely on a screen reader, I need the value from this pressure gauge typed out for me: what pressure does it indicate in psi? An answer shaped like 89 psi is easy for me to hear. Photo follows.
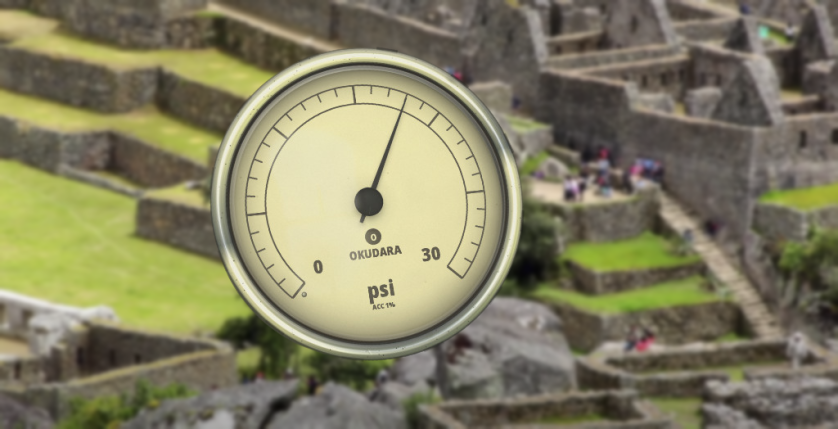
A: 18 psi
